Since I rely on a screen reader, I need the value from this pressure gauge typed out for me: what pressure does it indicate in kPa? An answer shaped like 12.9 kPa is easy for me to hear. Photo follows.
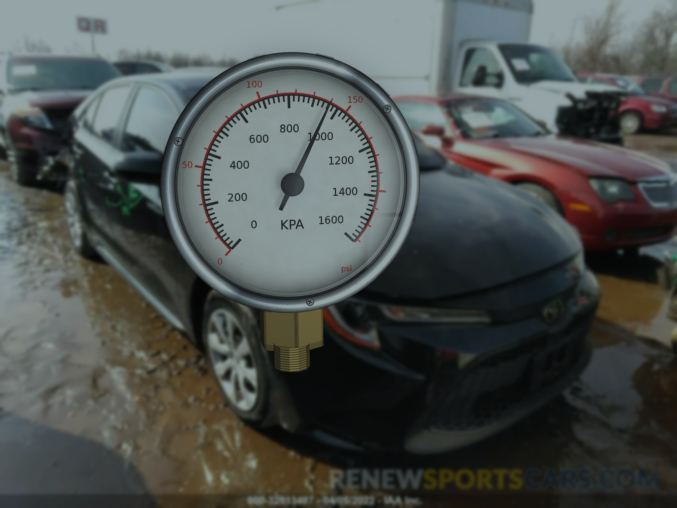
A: 960 kPa
